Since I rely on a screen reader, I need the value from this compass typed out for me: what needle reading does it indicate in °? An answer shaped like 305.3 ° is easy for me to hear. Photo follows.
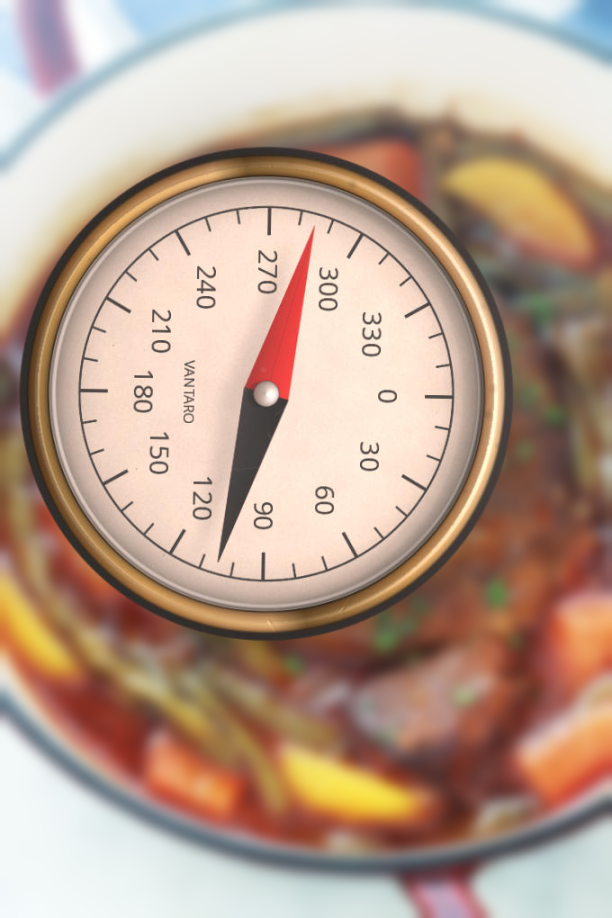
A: 285 °
